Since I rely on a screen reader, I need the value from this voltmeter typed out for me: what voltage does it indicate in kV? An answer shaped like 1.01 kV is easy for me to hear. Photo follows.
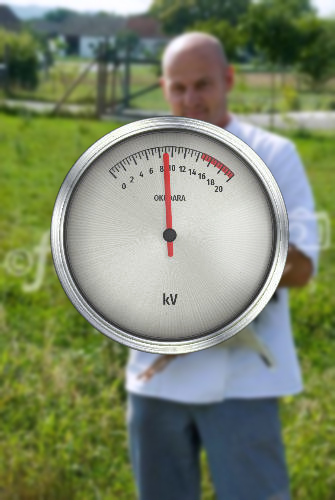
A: 9 kV
